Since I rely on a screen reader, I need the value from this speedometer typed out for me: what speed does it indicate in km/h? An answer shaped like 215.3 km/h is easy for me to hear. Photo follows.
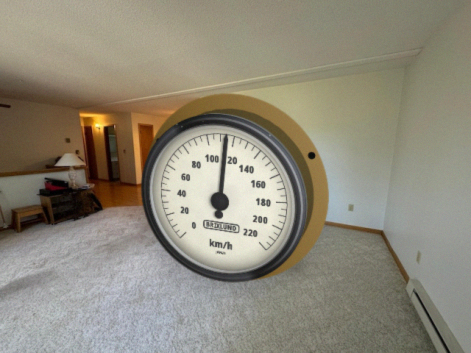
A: 115 km/h
